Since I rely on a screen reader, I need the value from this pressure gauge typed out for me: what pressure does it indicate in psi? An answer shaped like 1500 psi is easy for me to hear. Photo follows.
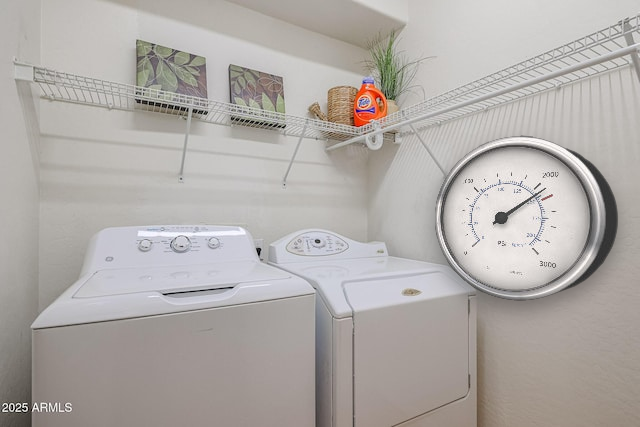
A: 2100 psi
